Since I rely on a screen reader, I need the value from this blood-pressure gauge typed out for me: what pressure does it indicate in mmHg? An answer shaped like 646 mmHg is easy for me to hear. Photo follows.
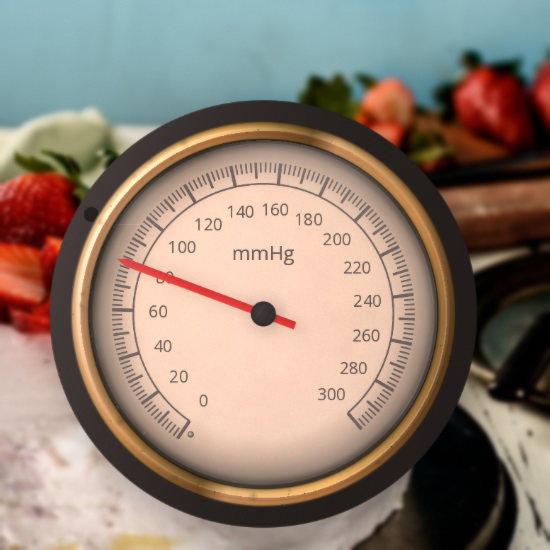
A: 80 mmHg
